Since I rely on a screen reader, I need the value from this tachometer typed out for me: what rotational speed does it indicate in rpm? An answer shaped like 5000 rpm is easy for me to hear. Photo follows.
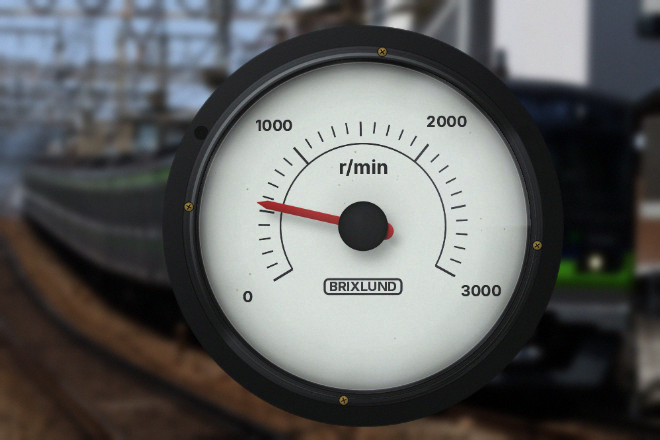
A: 550 rpm
